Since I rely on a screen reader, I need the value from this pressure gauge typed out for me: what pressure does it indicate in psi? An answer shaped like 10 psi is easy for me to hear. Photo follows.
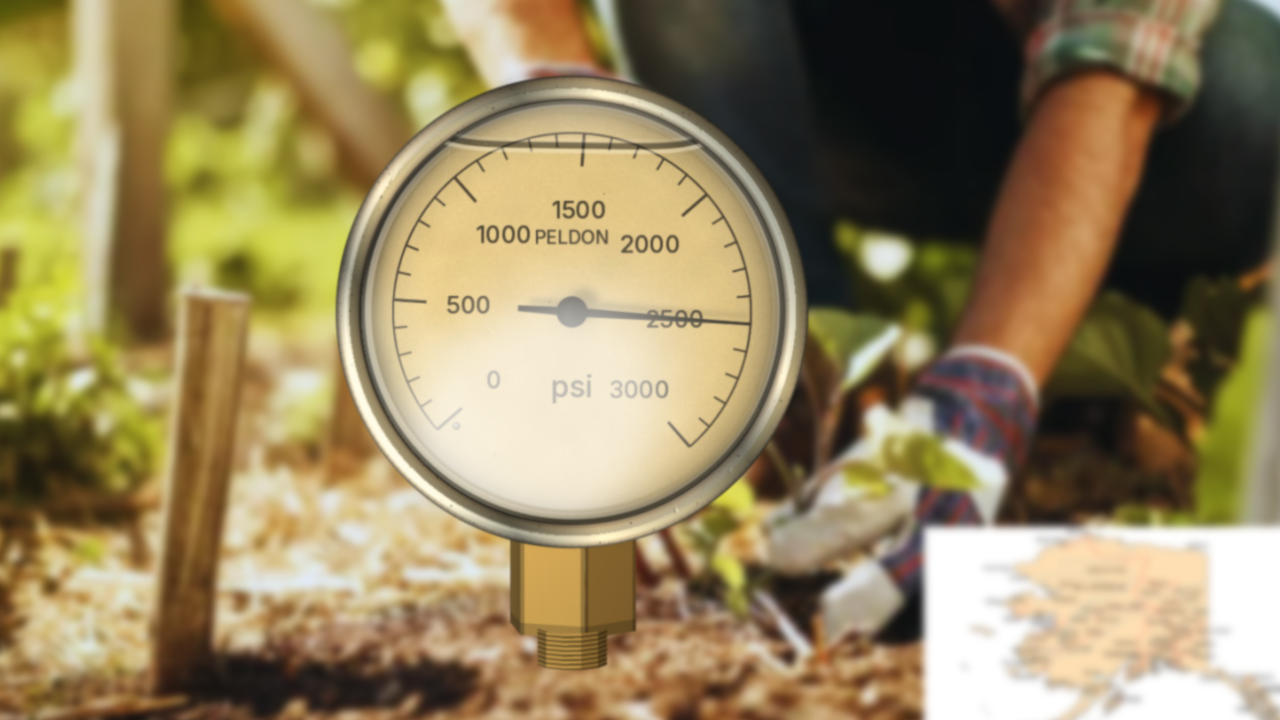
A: 2500 psi
